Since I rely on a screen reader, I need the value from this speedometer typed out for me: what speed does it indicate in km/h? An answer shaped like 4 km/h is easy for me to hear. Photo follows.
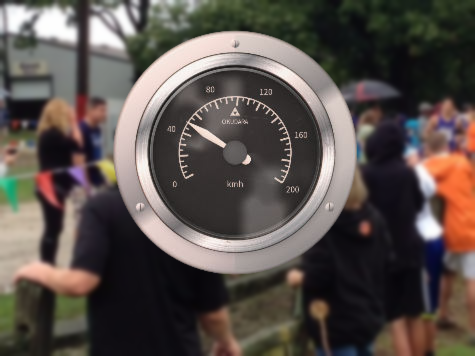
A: 50 km/h
